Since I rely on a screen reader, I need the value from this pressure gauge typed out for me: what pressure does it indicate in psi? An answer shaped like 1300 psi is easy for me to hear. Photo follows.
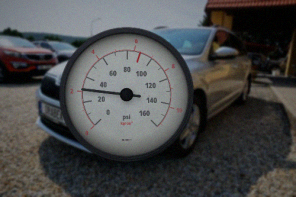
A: 30 psi
